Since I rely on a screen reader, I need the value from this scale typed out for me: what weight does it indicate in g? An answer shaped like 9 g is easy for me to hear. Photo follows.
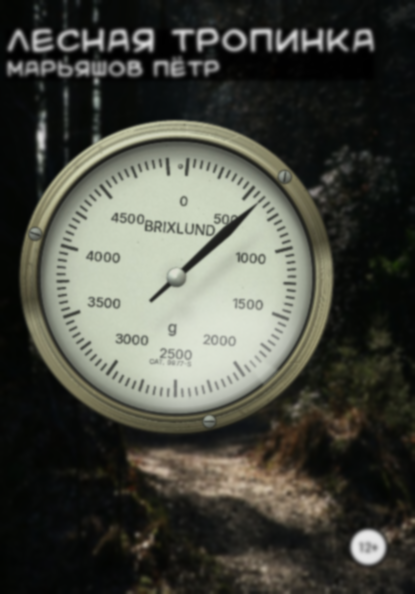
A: 600 g
